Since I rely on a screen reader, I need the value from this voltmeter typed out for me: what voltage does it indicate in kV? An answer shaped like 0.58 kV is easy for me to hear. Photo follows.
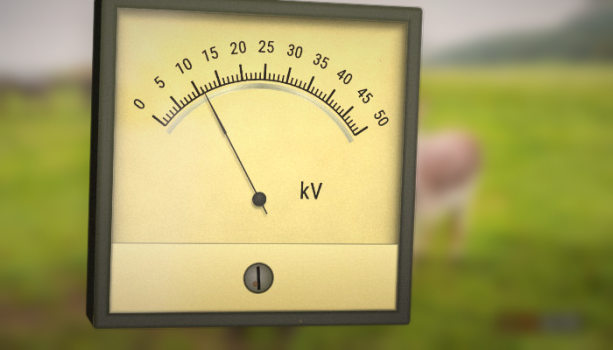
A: 11 kV
